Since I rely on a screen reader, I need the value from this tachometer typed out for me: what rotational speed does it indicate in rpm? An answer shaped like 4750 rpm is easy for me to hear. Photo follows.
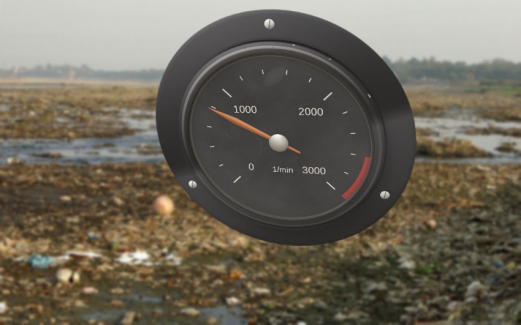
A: 800 rpm
